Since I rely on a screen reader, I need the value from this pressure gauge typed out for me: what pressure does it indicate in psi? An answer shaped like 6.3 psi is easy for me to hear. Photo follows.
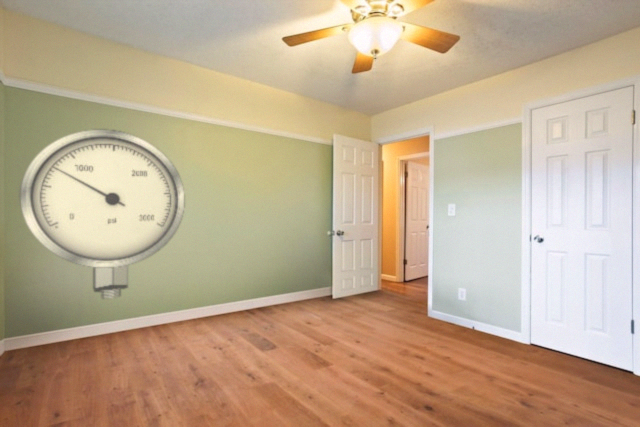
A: 750 psi
